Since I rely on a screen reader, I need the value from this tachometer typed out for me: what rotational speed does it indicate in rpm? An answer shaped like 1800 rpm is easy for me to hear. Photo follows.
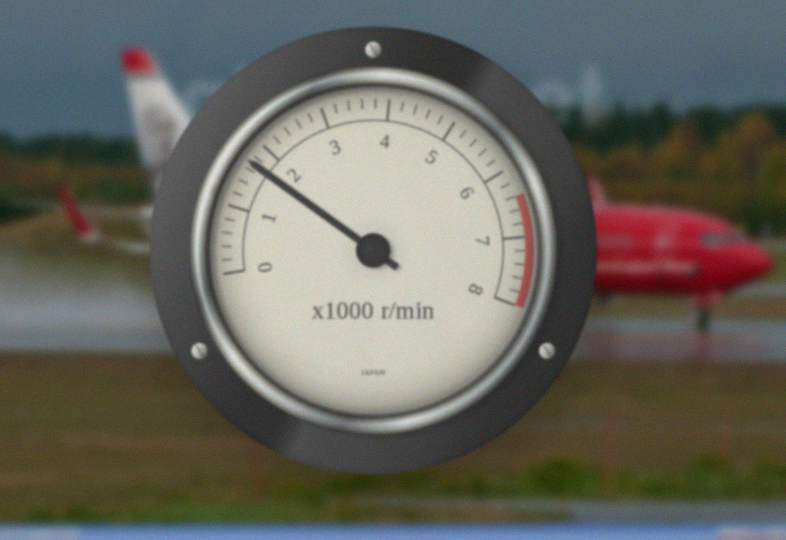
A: 1700 rpm
